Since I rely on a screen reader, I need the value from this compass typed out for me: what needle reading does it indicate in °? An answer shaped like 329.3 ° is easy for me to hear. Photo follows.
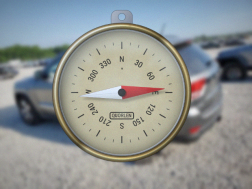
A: 85 °
